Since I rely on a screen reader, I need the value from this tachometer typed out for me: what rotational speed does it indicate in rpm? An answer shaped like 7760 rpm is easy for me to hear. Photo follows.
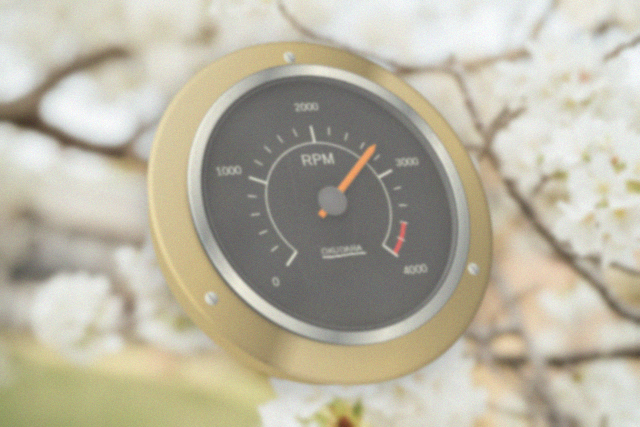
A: 2700 rpm
